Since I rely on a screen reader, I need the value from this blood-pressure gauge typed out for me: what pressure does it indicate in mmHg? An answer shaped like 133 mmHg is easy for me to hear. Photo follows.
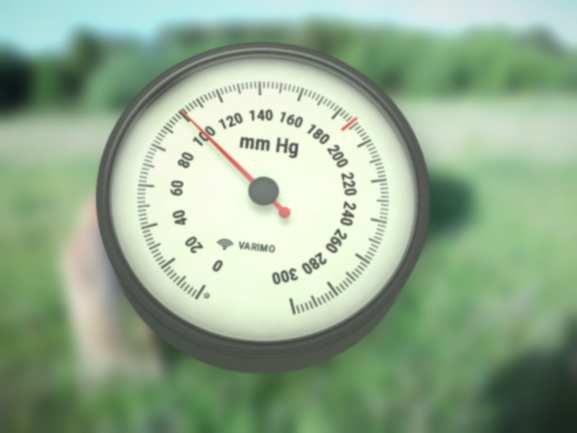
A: 100 mmHg
